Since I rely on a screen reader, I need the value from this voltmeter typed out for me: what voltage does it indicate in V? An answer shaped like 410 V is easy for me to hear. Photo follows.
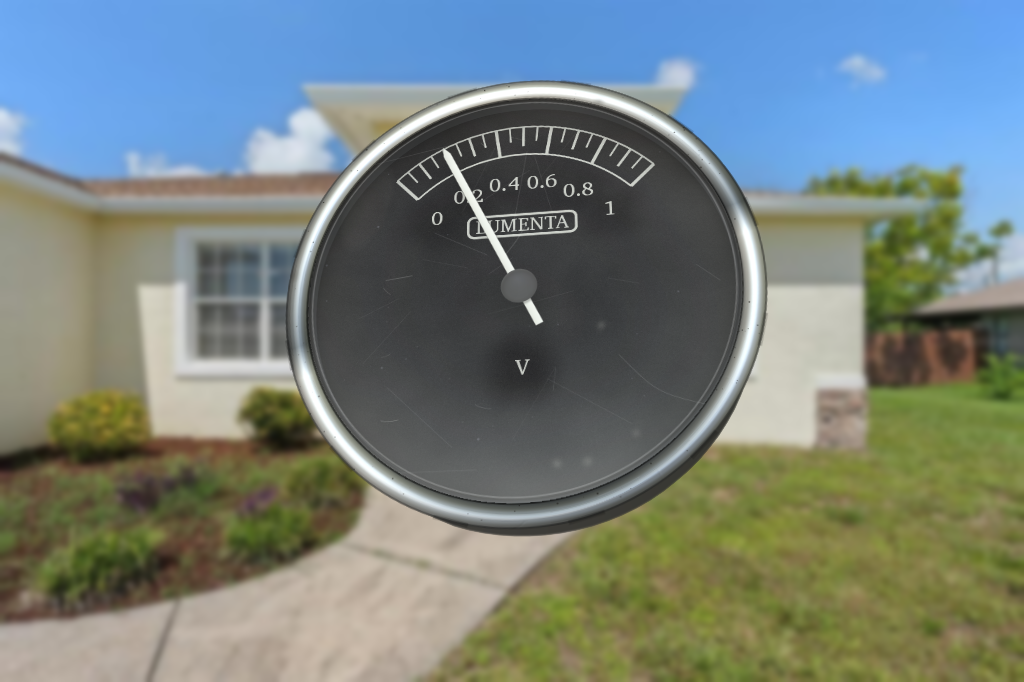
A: 0.2 V
